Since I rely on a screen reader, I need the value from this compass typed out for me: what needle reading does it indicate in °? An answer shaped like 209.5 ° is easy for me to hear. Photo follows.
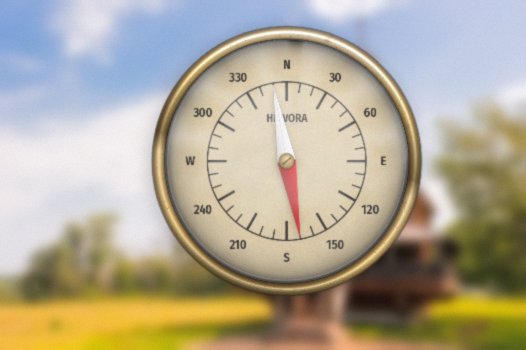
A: 170 °
